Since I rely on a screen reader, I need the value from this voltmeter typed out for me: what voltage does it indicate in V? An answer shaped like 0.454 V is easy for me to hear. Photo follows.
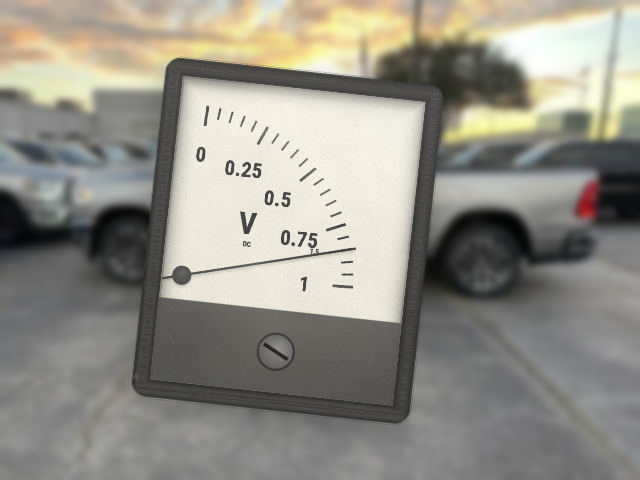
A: 0.85 V
